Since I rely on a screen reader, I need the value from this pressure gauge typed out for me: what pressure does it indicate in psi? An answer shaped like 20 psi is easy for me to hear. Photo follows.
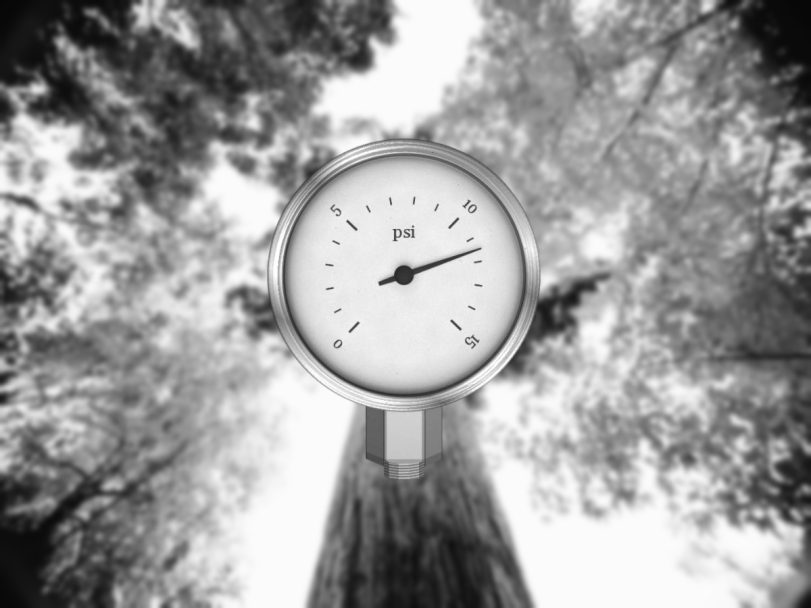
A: 11.5 psi
